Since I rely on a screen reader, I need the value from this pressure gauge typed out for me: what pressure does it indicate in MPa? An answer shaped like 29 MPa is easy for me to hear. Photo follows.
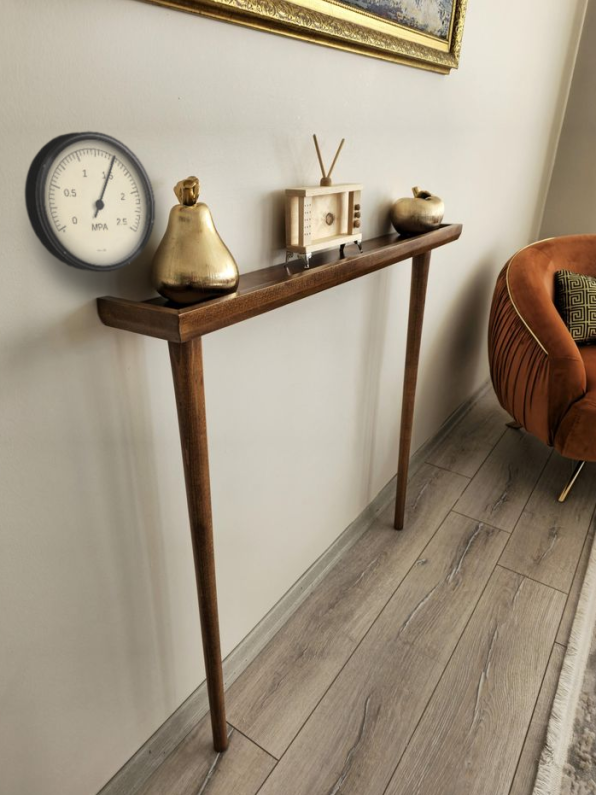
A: 1.5 MPa
